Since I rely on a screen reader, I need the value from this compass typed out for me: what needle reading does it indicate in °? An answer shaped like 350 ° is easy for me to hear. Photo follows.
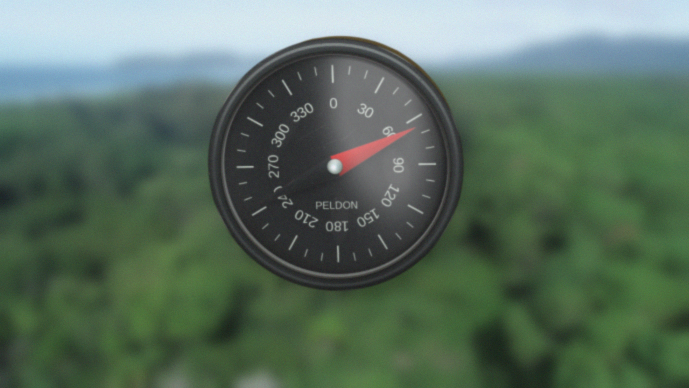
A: 65 °
